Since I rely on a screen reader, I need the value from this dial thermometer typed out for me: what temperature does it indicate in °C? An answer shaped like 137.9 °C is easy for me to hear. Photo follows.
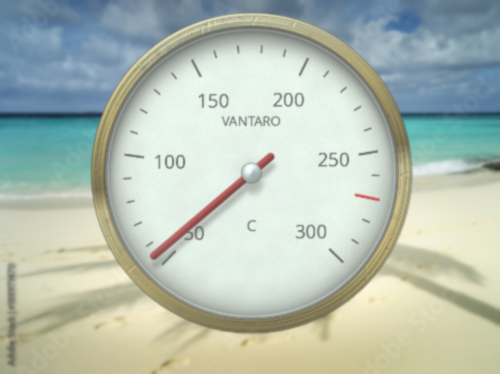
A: 55 °C
